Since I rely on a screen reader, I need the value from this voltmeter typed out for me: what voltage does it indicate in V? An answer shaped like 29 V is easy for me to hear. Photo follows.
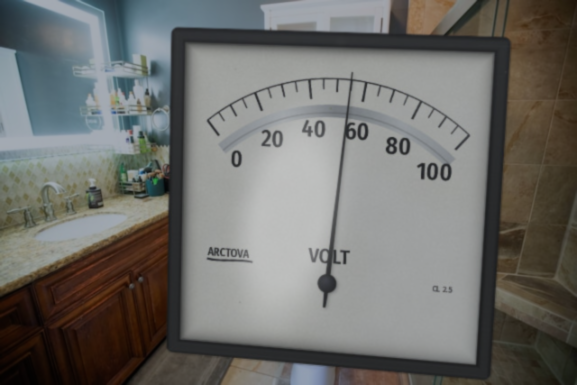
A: 55 V
